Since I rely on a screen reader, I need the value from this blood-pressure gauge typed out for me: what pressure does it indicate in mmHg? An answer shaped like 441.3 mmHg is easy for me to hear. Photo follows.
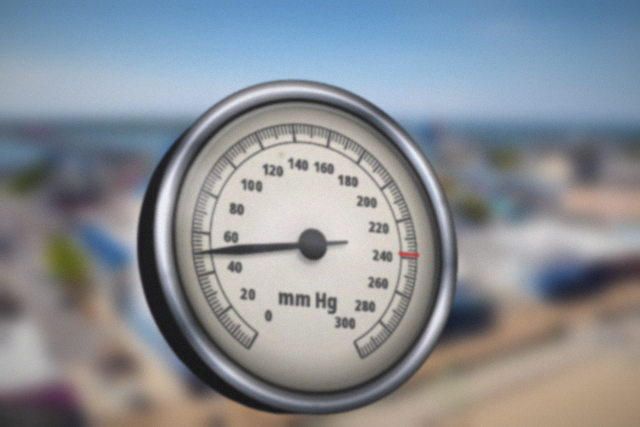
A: 50 mmHg
